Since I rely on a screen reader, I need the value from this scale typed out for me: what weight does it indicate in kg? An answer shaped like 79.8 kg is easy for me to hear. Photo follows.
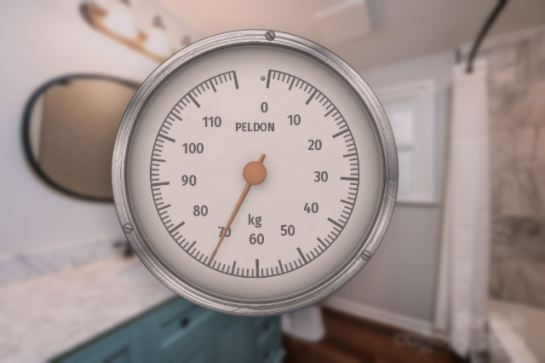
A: 70 kg
